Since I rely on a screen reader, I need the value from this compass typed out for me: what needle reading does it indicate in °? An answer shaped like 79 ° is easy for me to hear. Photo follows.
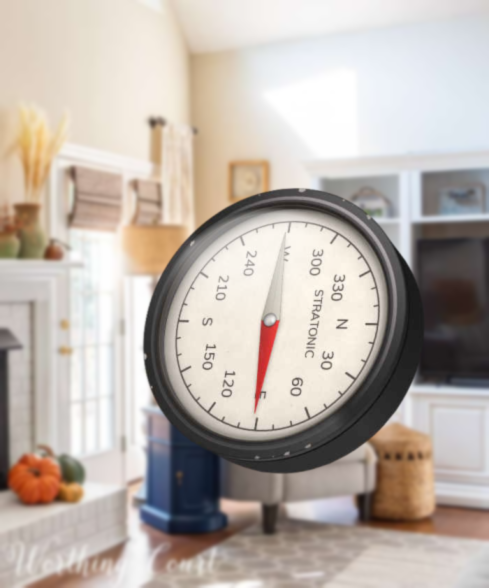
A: 90 °
